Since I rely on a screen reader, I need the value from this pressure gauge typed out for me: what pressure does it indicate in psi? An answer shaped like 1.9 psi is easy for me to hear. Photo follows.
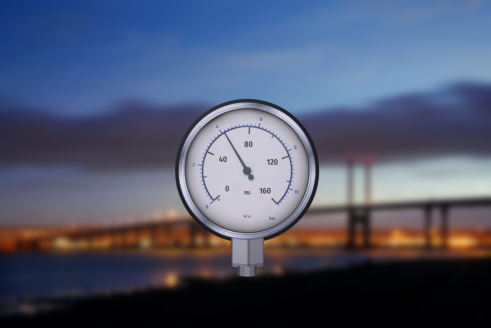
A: 60 psi
